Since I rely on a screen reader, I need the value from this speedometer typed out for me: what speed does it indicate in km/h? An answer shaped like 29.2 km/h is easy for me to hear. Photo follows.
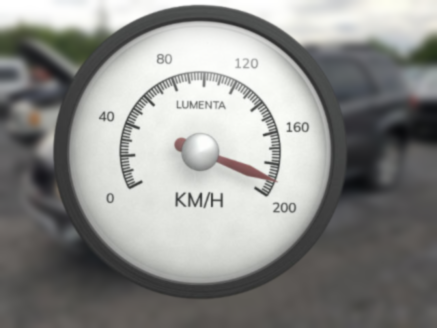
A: 190 km/h
